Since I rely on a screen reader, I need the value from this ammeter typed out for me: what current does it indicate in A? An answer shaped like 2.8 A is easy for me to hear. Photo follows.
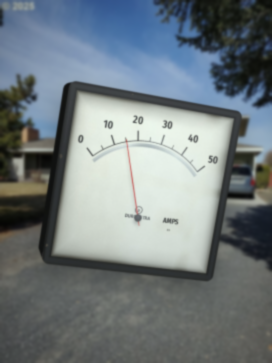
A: 15 A
